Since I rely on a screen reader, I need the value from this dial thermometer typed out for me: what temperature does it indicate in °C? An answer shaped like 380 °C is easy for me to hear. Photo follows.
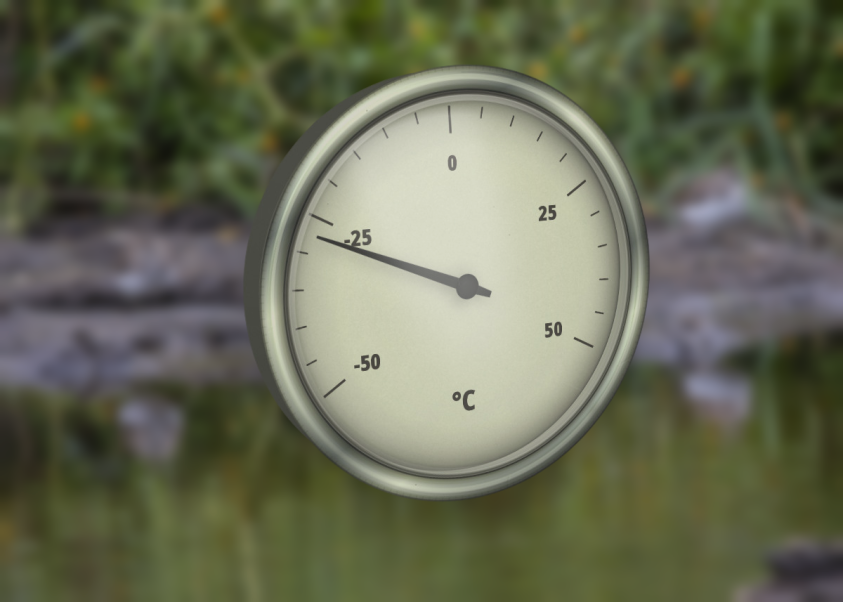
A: -27.5 °C
